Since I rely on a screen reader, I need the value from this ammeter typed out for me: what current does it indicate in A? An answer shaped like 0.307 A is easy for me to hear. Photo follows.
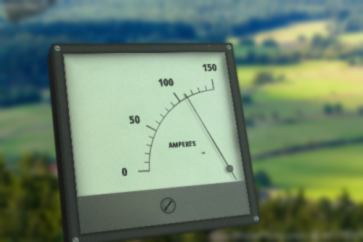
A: 110 A
